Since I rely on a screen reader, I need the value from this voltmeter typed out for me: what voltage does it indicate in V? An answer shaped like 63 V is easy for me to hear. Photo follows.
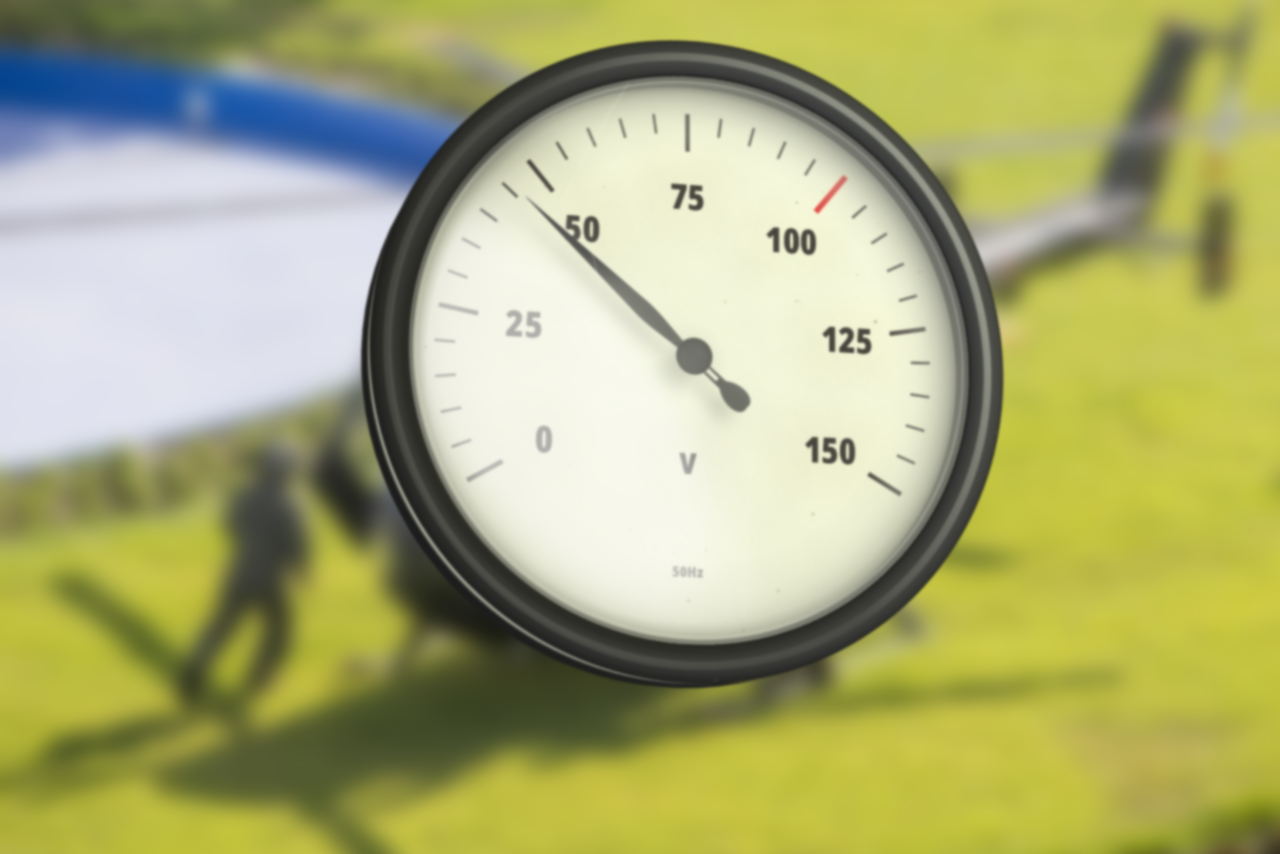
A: 45 V
